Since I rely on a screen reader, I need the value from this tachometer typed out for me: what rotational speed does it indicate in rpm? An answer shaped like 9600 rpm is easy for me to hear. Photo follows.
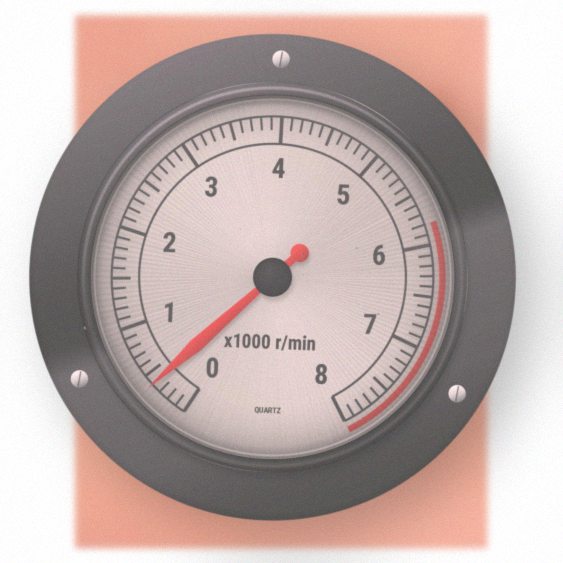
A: 400 rpm
